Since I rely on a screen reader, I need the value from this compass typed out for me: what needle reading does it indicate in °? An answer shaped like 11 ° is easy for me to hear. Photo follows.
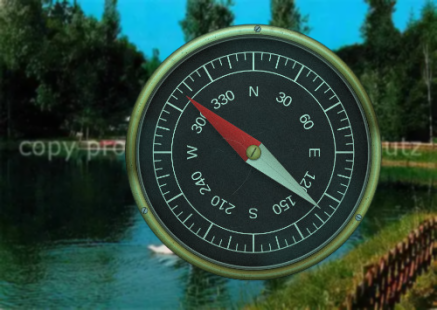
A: 310 °
